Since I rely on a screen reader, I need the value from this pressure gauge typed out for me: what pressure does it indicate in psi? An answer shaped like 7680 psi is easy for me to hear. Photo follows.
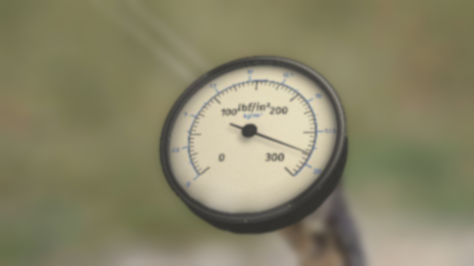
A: 275 psi
